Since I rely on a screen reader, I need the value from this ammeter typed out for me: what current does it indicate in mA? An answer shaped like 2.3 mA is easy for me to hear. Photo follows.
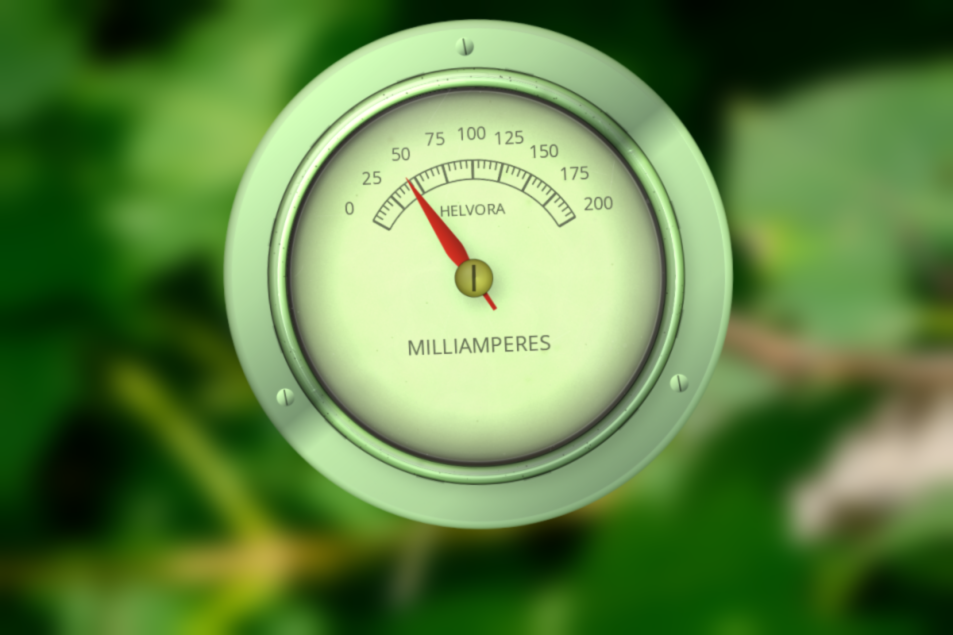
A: 45 mA
